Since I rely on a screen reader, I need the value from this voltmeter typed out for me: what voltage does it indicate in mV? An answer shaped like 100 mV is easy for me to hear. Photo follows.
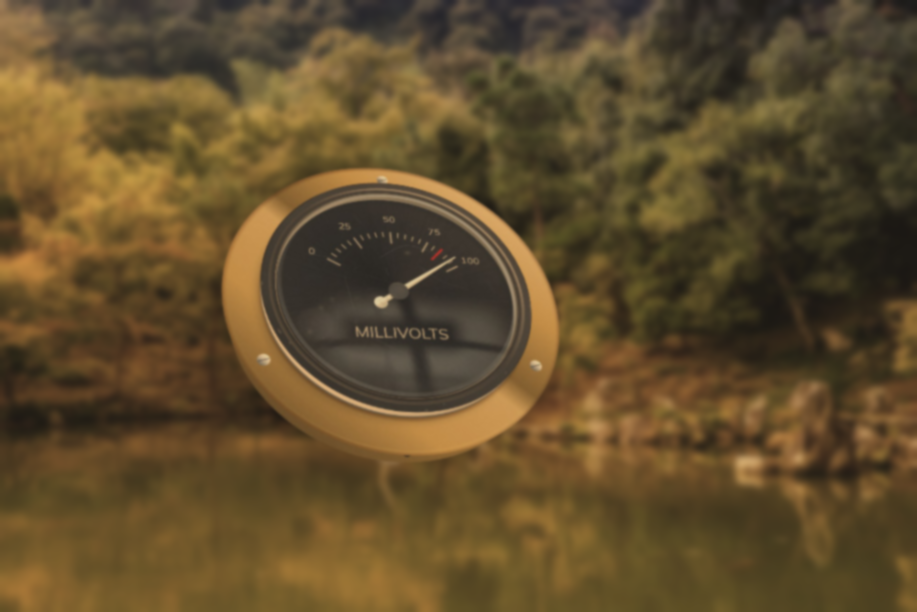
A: 95 mV
